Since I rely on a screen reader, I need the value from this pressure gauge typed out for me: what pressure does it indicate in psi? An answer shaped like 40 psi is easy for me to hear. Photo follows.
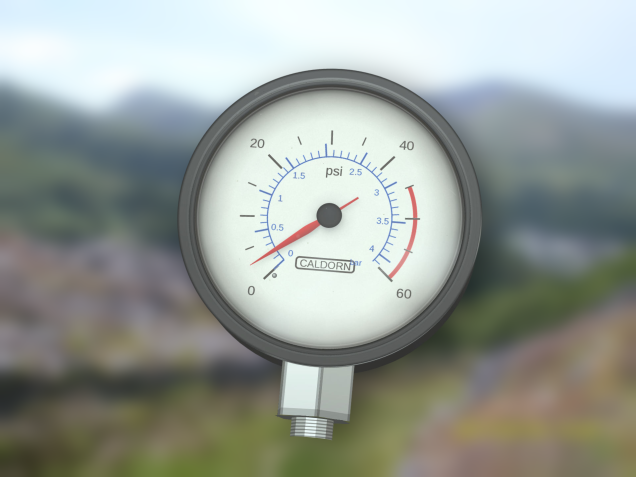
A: 2.5 psi
